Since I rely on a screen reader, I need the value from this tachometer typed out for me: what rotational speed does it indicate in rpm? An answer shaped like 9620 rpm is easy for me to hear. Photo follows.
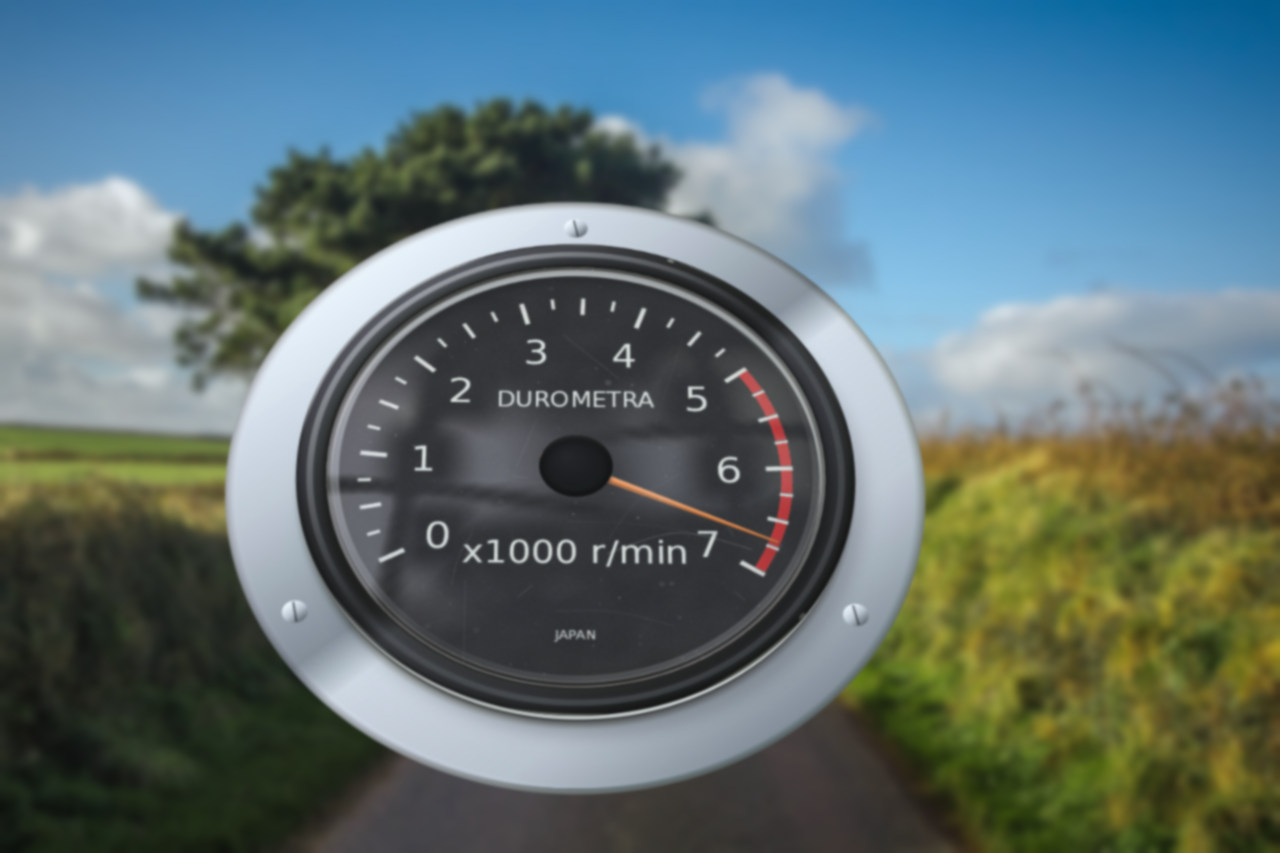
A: 6750 rpm
